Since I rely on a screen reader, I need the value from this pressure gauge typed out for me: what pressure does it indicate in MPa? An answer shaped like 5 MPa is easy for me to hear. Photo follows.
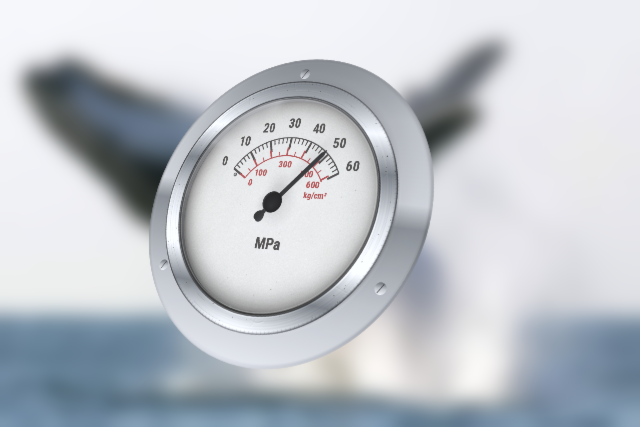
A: 50 MPa
